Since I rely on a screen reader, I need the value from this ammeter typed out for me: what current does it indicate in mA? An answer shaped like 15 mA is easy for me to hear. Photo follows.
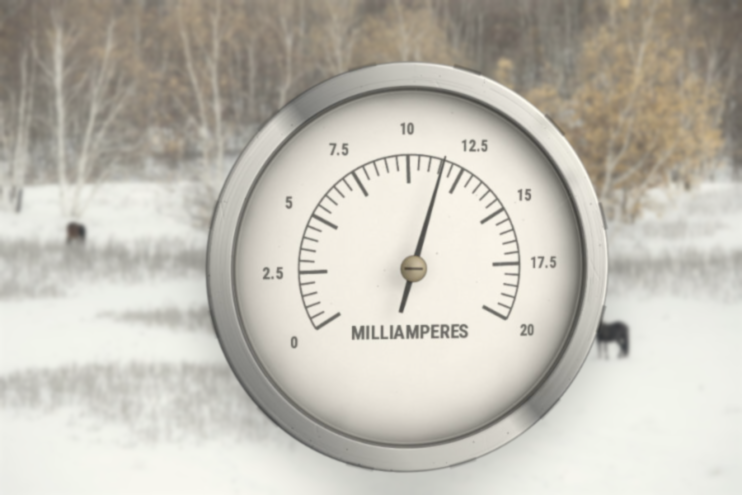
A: 11.5 mA
